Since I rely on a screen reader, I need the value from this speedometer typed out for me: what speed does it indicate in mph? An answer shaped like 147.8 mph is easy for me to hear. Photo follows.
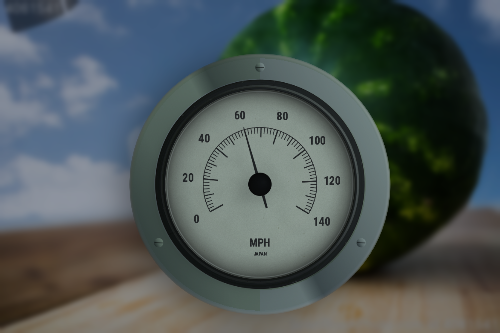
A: 60 mph
